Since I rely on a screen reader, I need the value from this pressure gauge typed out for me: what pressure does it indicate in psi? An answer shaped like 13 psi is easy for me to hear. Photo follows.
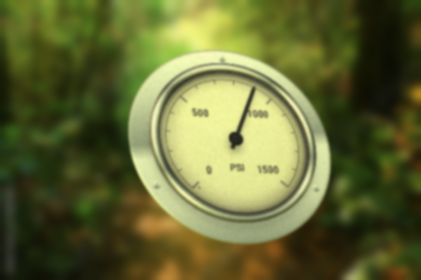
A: 900 psi
